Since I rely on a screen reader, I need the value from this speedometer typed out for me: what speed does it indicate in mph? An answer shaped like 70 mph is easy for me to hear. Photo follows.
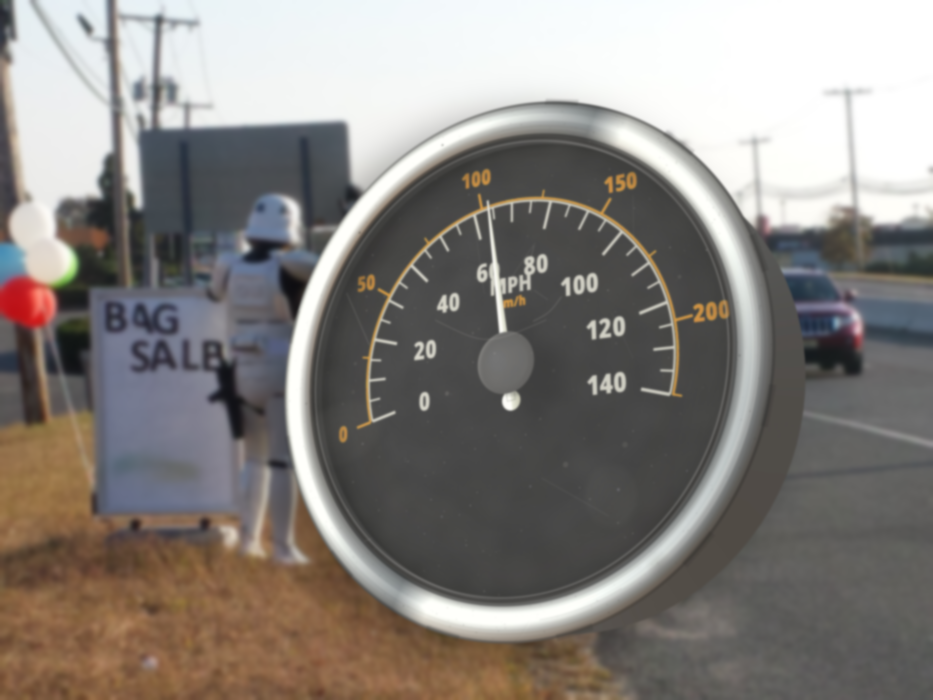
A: 65 mph
